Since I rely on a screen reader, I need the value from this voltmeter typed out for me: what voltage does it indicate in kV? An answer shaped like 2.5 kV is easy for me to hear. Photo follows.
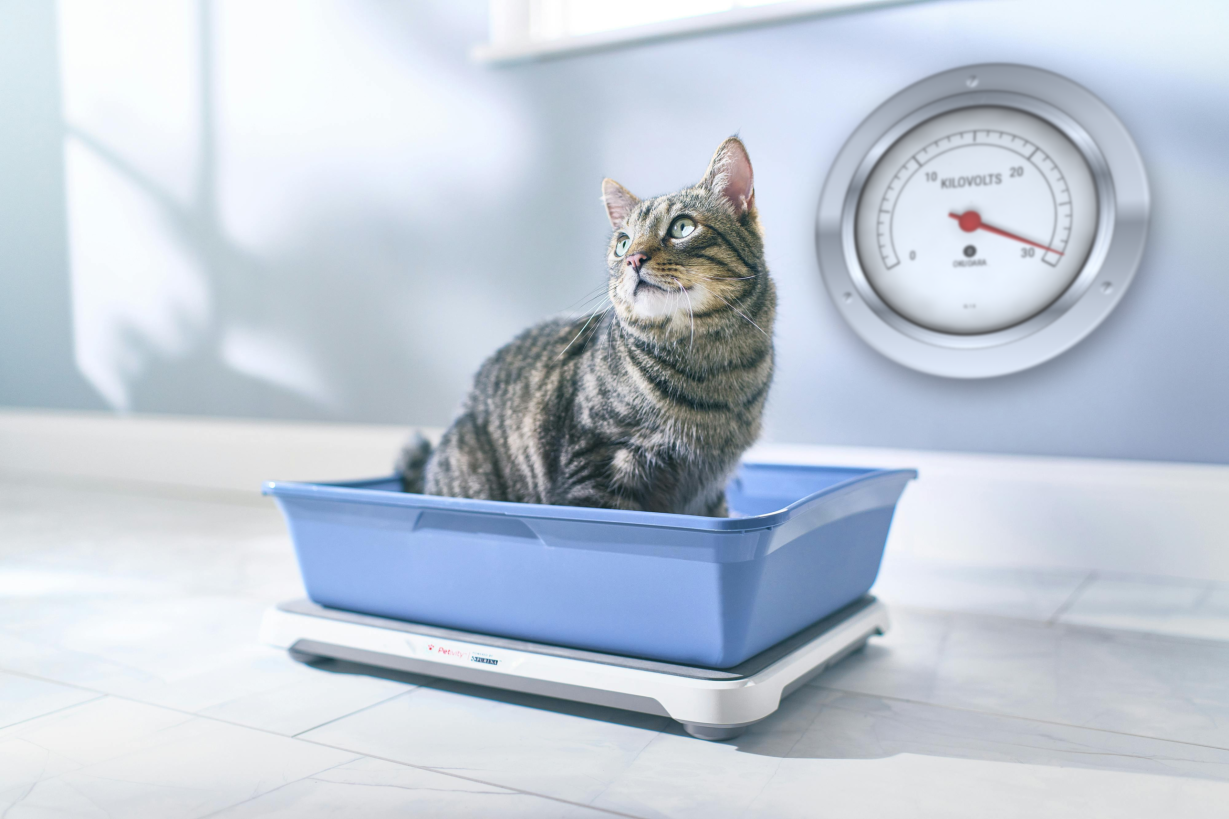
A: 29 kV
